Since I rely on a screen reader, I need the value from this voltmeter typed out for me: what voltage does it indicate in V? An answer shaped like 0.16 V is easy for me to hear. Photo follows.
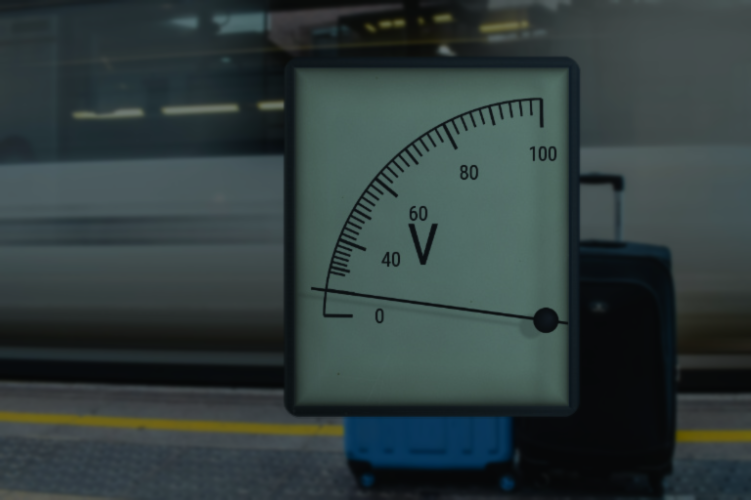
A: 20 V
